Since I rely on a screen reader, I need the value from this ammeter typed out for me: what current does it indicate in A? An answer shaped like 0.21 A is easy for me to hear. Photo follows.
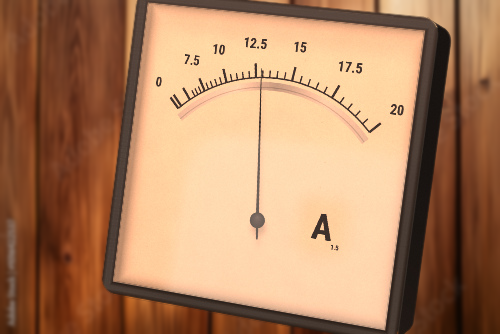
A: 13 A
